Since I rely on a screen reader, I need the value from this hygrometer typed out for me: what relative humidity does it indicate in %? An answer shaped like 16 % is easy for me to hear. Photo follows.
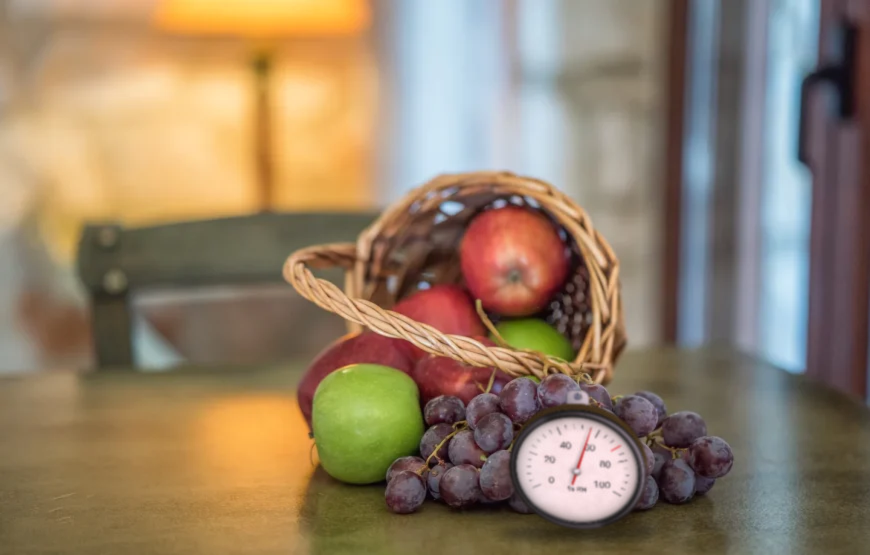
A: 56 %
